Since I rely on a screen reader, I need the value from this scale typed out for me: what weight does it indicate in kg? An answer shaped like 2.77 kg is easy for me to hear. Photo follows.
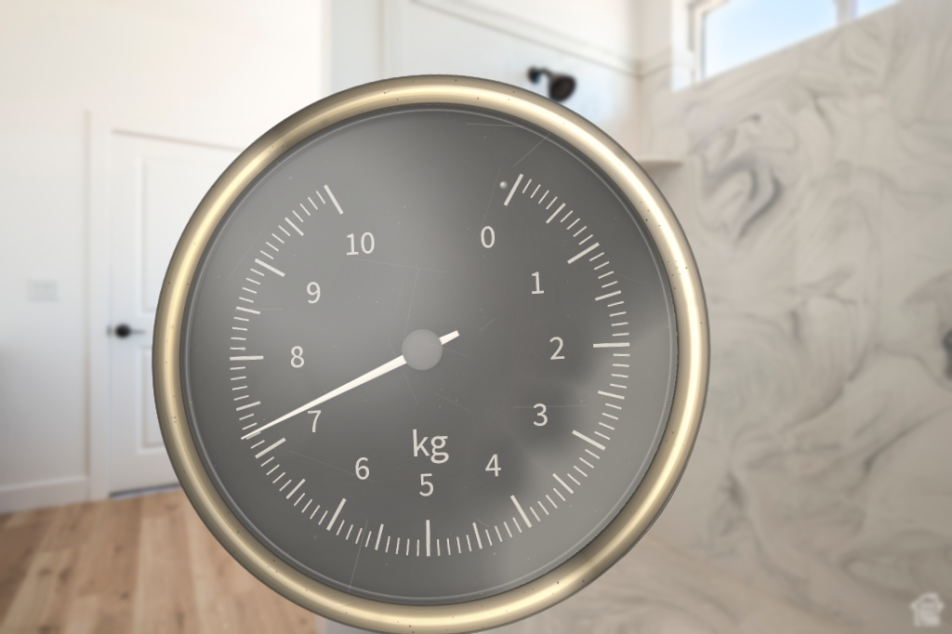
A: 7.2 kg
